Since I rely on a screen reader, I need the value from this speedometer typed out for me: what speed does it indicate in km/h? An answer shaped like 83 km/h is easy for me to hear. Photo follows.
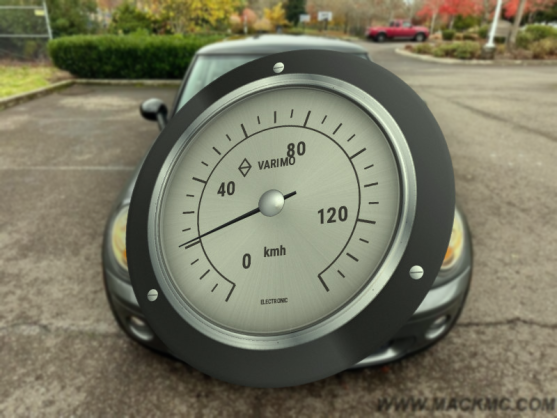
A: 20 km/h
